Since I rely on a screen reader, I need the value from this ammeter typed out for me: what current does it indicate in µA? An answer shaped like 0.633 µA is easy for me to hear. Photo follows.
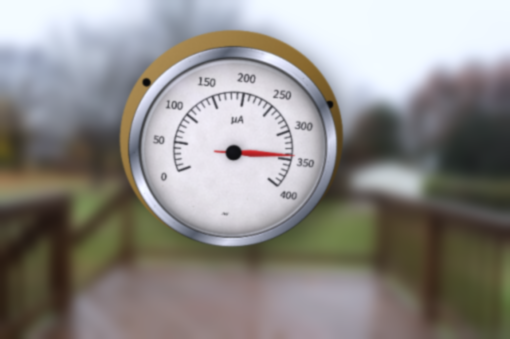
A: 340 µA
